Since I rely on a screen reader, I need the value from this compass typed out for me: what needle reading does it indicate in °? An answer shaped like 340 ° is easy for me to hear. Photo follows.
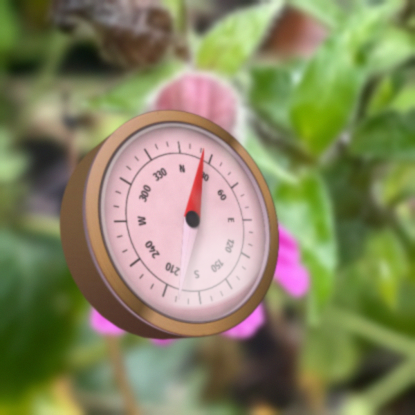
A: 20 °
